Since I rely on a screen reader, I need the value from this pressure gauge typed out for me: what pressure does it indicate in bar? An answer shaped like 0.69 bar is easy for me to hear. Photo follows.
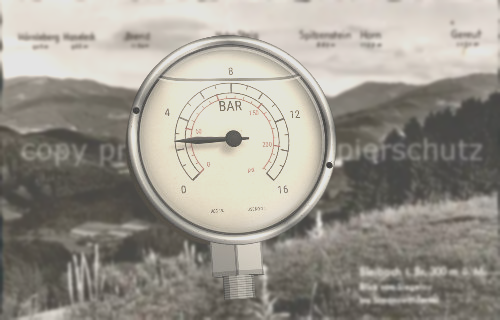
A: 2.5 bar
